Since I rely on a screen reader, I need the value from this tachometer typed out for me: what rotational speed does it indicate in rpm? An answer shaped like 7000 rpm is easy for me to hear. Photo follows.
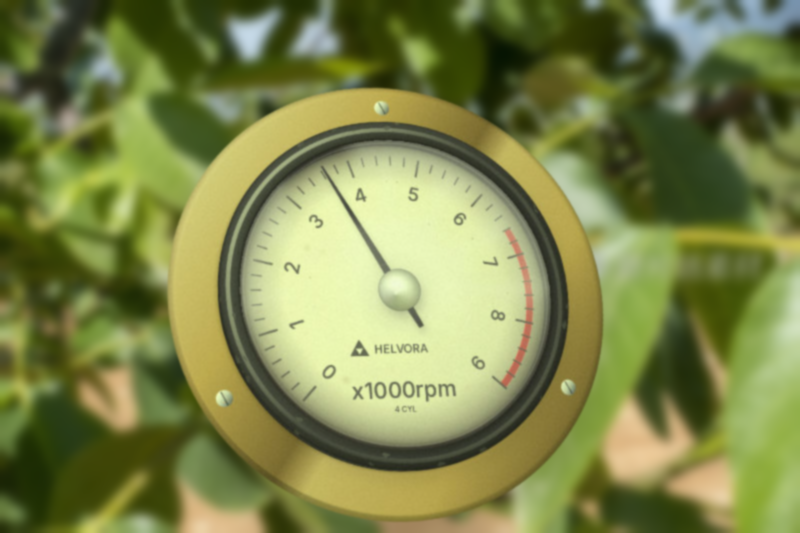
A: 3600 rpm
